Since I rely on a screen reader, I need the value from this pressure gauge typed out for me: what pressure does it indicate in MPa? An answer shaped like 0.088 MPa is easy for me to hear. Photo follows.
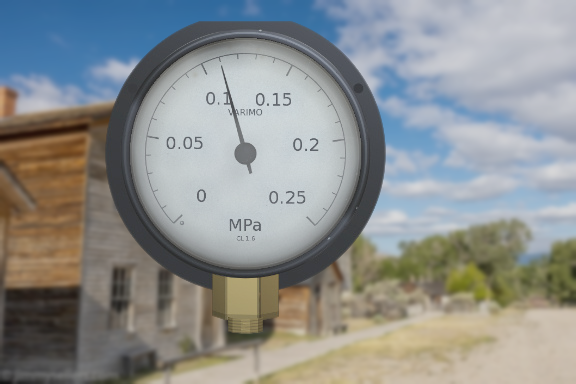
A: 0.11 MPa
